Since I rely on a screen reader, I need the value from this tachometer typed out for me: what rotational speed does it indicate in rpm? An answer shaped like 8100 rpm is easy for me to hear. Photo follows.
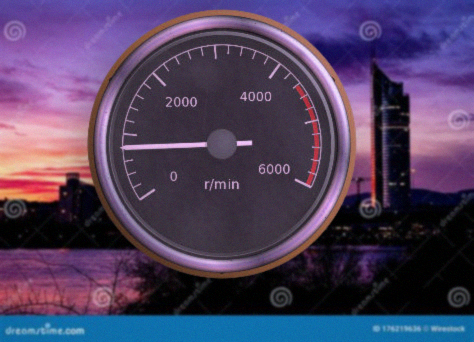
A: 800 rpm
